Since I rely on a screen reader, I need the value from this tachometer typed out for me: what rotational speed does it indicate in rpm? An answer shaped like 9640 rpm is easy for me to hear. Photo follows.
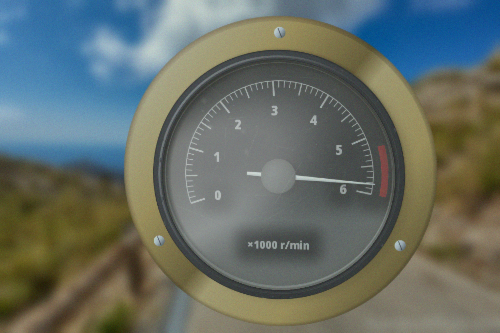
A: 5800 rpm
